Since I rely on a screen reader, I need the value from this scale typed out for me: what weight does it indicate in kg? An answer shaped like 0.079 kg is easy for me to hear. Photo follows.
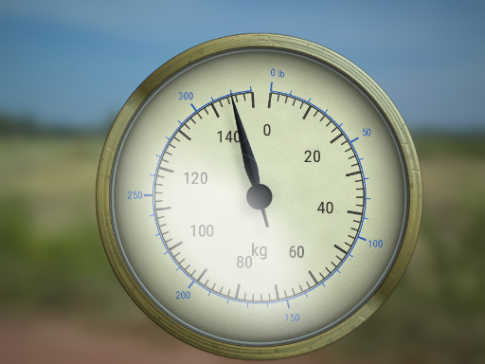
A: 145 kg
